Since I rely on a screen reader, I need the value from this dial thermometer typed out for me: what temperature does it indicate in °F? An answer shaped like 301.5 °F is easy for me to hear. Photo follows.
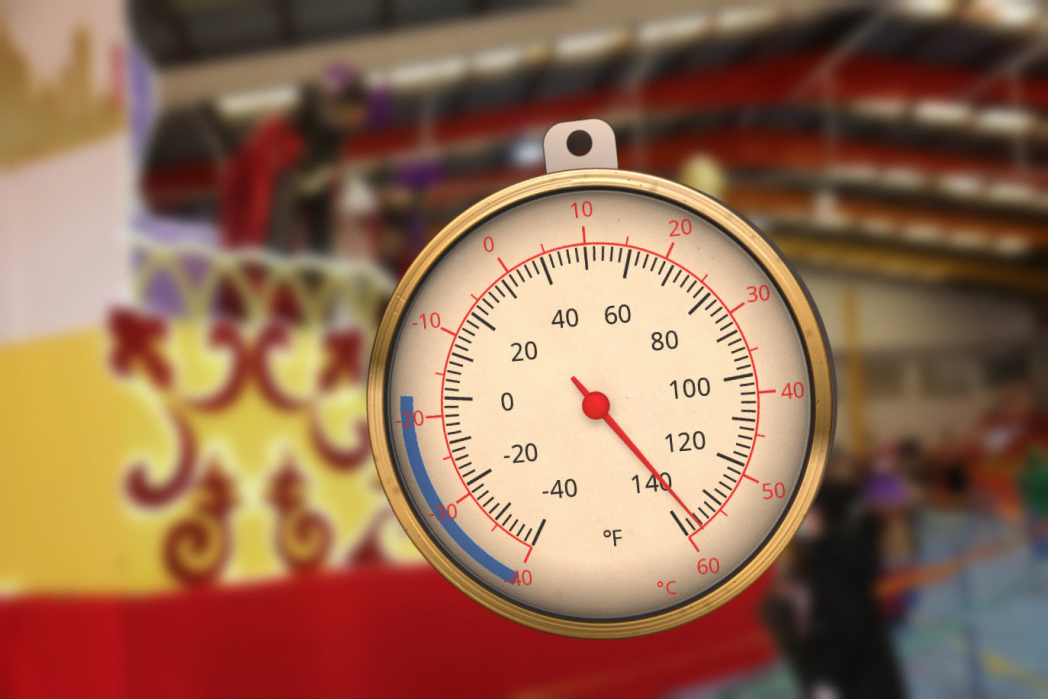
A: 136 °F
